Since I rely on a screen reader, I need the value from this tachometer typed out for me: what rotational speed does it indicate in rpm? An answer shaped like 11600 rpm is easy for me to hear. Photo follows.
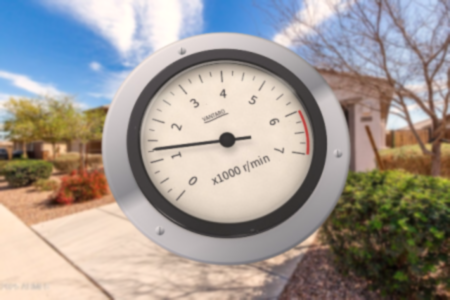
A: 1250 rpm
